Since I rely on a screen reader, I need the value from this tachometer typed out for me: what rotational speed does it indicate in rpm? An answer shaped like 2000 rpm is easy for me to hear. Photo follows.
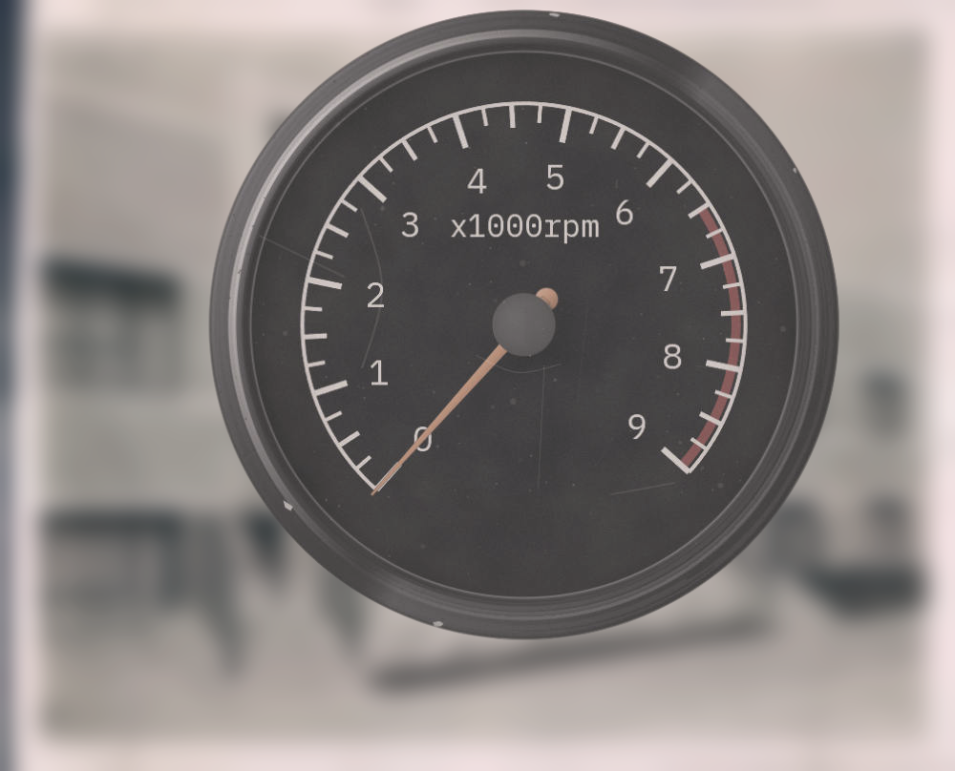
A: 0 rpm
